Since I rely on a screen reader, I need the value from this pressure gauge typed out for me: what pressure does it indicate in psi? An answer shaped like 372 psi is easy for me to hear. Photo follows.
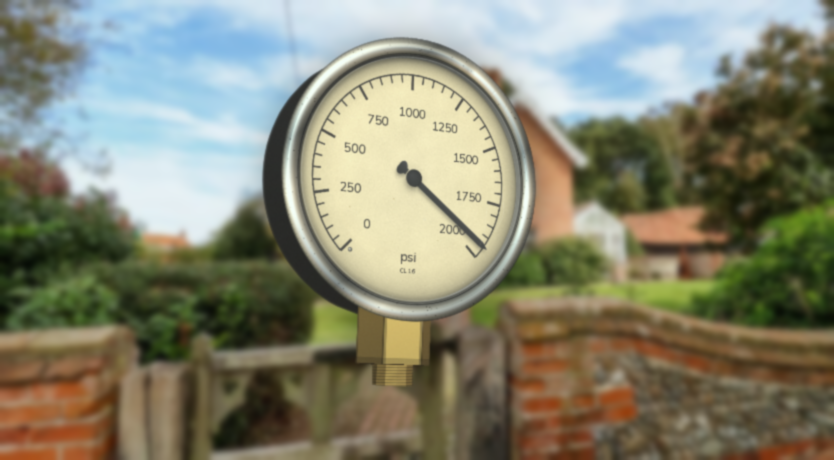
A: 1950 psi
